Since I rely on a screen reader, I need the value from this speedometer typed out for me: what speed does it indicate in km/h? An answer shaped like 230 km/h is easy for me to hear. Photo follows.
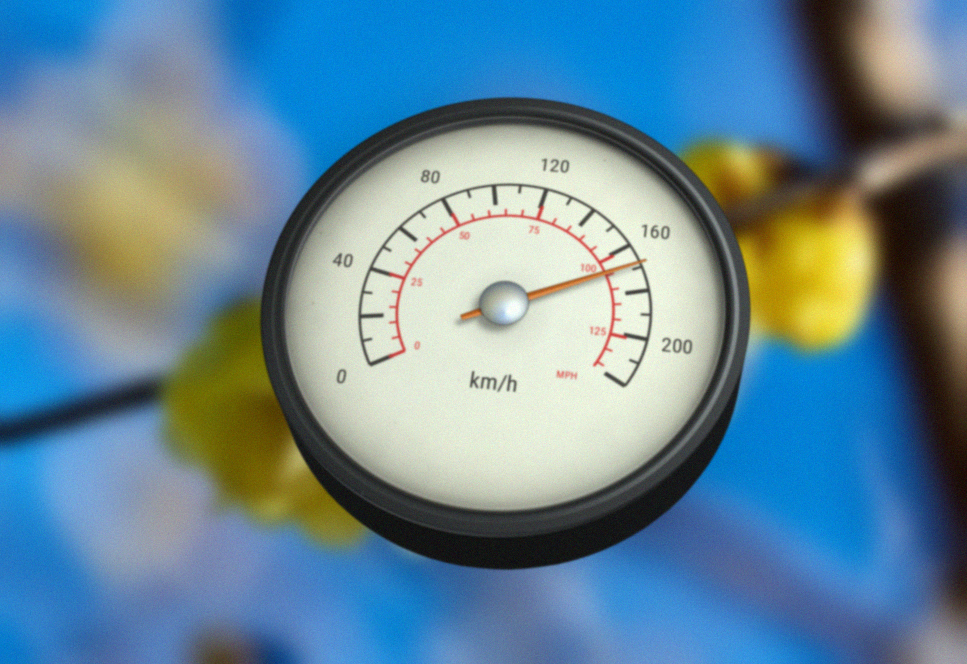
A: 170 km/h
